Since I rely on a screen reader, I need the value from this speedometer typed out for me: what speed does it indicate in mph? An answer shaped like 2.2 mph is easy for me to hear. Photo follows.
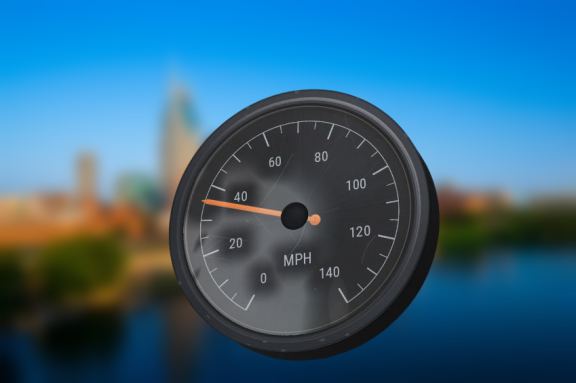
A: 35 mph
